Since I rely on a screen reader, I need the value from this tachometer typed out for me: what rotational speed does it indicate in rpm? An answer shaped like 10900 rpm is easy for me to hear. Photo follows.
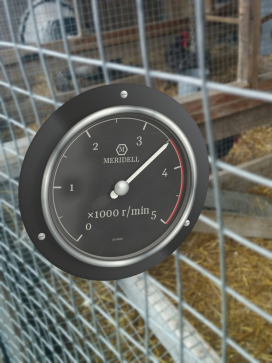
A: 3500 rpm
